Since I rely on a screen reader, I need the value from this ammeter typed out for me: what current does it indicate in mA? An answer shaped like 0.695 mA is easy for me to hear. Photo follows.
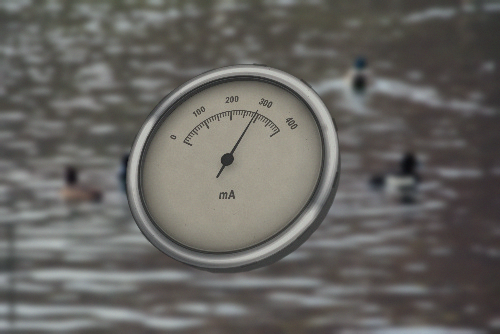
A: 300 mA
